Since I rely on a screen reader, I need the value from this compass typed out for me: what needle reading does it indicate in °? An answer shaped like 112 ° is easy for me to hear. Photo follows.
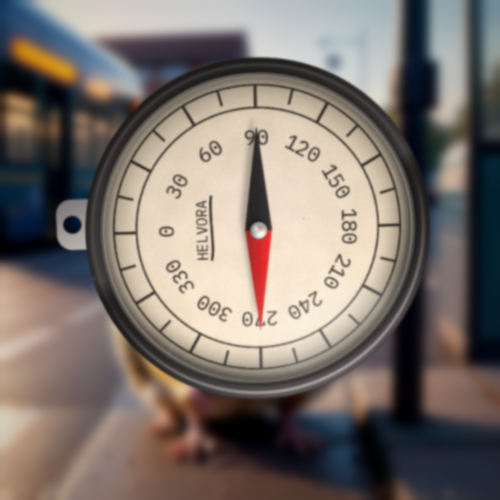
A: 270 °
